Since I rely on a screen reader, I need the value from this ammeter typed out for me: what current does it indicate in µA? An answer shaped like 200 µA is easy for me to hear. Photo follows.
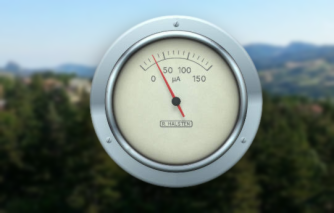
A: 30 µA
